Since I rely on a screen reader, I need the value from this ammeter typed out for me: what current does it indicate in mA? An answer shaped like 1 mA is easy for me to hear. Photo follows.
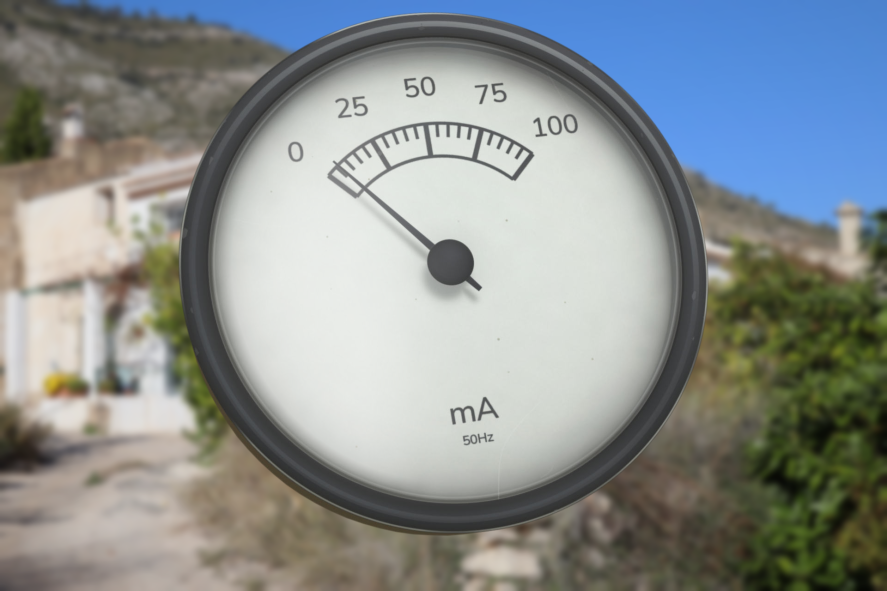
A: 5 mA
